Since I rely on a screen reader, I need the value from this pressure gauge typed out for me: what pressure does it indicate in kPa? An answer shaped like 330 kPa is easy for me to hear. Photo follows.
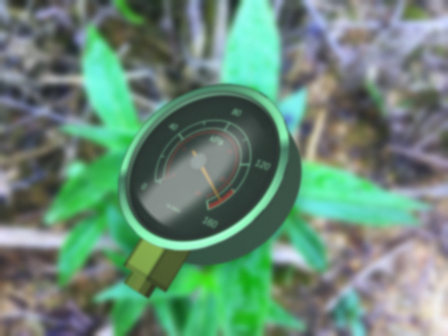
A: 150 kPa
